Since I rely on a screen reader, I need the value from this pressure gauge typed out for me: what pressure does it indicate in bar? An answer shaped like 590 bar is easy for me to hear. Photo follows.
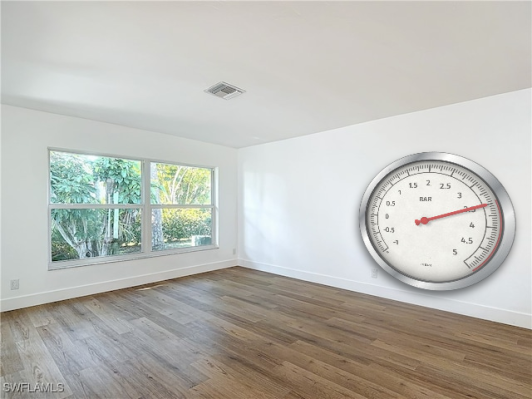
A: 3.5 bar
